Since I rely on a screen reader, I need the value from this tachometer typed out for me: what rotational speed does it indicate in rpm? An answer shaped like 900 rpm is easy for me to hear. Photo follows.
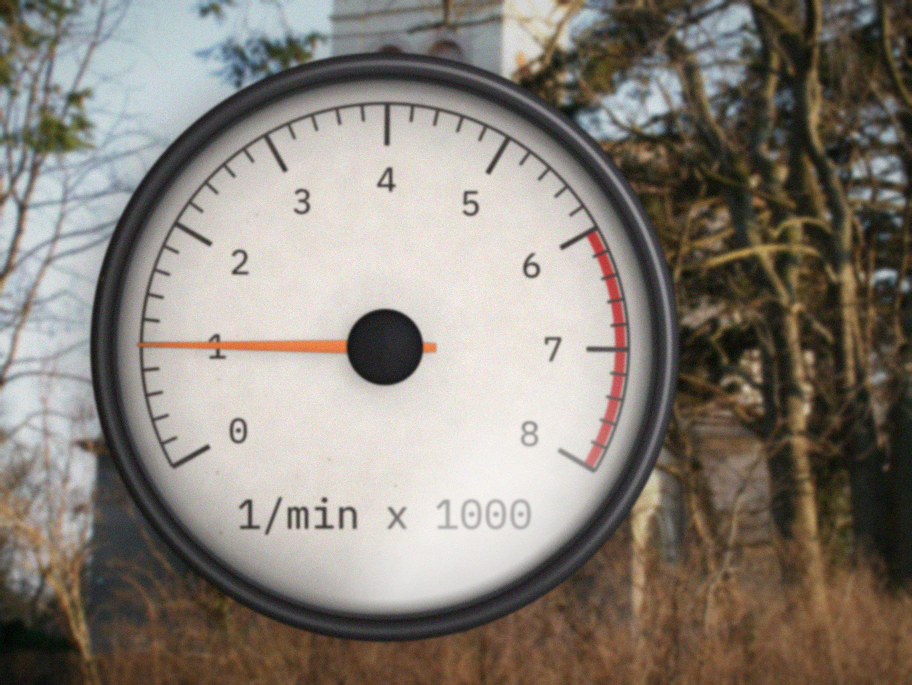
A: 1000 rpm
